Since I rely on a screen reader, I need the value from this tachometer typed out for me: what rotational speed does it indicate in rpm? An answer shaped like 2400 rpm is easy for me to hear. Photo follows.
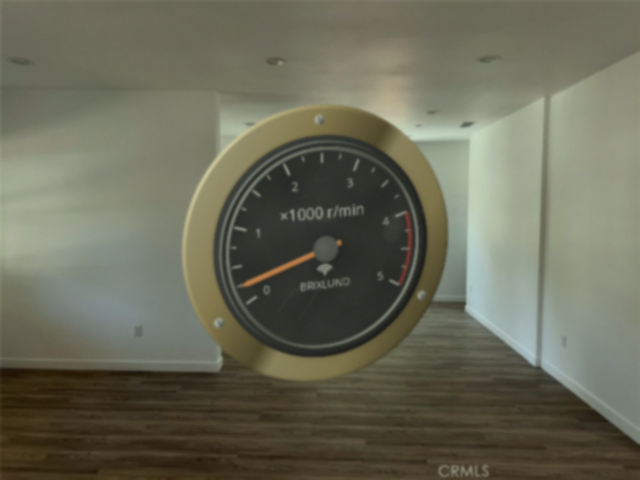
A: 250 rpm
